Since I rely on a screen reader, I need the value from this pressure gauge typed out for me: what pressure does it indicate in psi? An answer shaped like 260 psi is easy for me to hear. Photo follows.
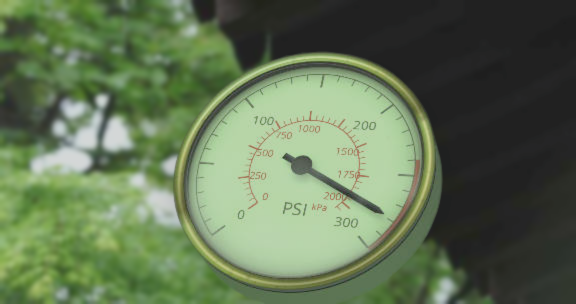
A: 280 psi
